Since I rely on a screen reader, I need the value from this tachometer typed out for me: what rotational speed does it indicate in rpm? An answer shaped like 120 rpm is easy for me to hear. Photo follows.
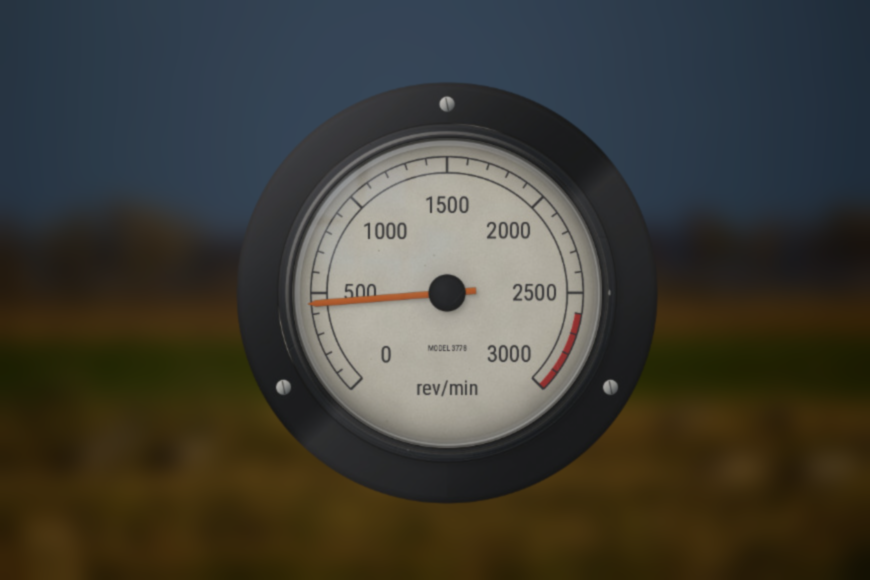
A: 450 rpm
